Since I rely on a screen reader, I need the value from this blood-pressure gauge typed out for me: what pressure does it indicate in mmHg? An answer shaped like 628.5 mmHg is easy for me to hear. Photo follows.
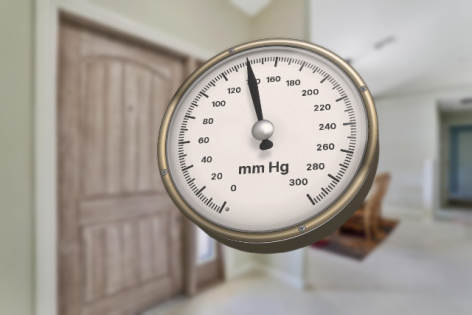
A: 140 mmHg
